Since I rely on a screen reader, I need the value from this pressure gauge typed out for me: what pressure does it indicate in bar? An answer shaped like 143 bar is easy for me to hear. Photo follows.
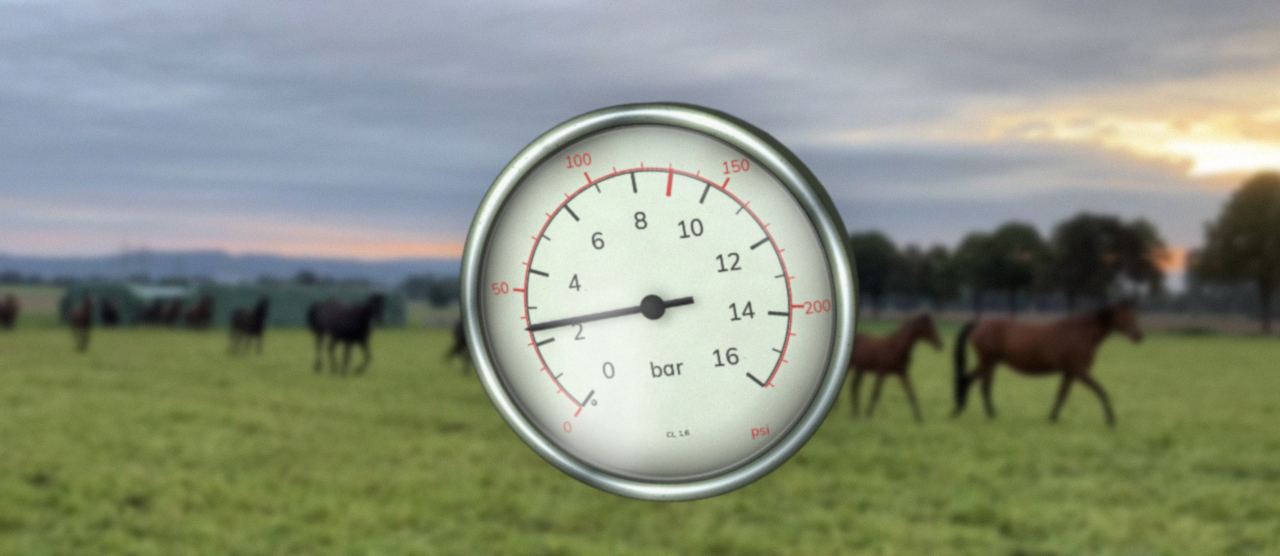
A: 2.5 bar
